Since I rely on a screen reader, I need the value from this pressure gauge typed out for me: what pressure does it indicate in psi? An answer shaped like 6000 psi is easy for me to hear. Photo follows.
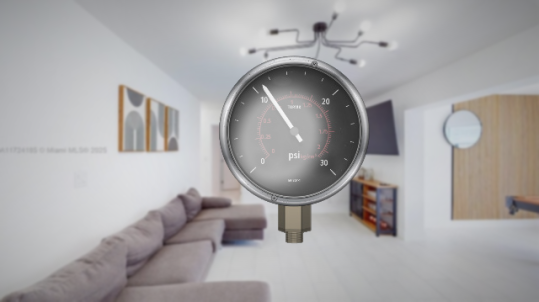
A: 11 psi
